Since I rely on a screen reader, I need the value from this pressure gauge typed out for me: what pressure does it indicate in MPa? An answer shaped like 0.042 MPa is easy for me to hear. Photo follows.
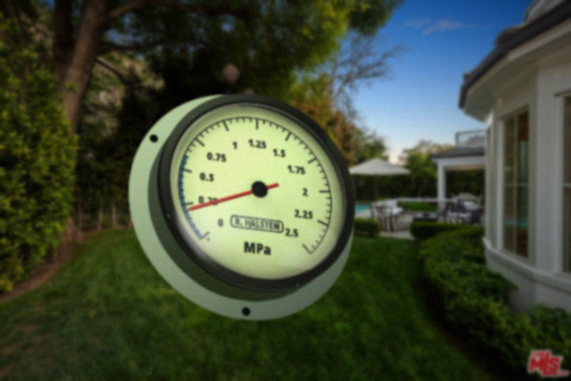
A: 0.2 MPa
